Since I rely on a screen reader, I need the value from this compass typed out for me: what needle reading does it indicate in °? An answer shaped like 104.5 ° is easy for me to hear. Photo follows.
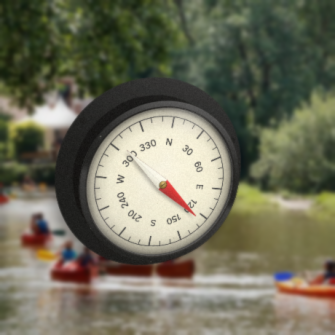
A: 125 °
